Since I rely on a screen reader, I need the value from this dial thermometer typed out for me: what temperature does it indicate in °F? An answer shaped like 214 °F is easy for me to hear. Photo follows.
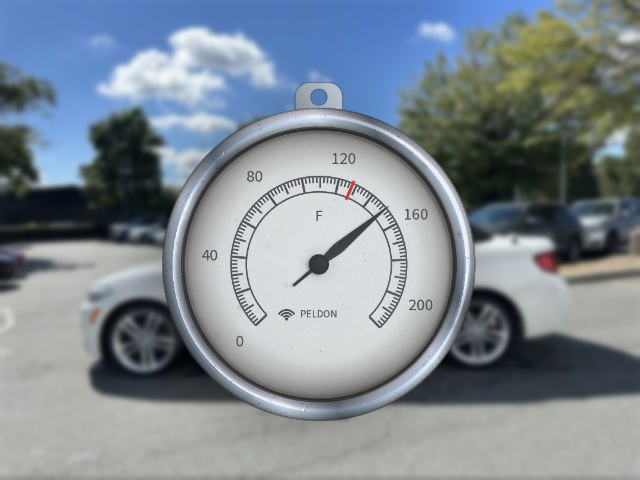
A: 150 °F
